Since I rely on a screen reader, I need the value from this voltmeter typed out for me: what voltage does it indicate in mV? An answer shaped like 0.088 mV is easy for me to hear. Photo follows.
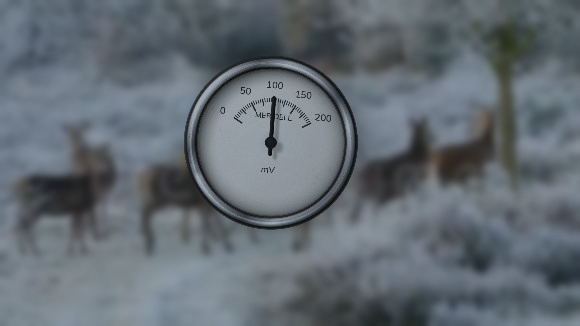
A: 100 mV
